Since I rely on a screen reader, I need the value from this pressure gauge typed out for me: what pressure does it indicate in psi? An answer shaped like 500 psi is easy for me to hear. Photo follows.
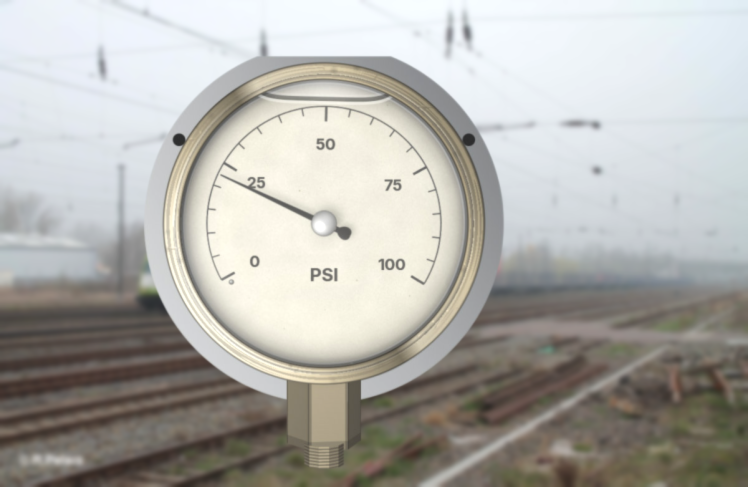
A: 22.5 psi
